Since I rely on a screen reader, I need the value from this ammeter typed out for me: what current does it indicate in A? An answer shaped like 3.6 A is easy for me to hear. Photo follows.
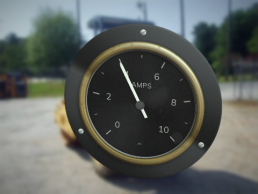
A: 4 A
